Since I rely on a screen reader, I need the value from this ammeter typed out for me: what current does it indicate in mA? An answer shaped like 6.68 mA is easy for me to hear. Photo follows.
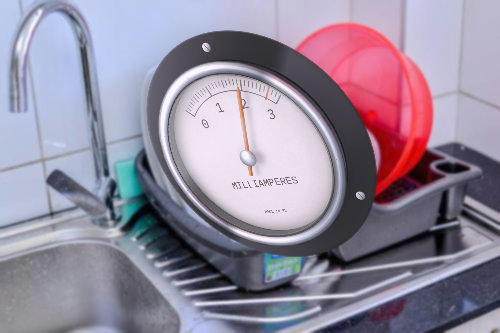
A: 2 mA
